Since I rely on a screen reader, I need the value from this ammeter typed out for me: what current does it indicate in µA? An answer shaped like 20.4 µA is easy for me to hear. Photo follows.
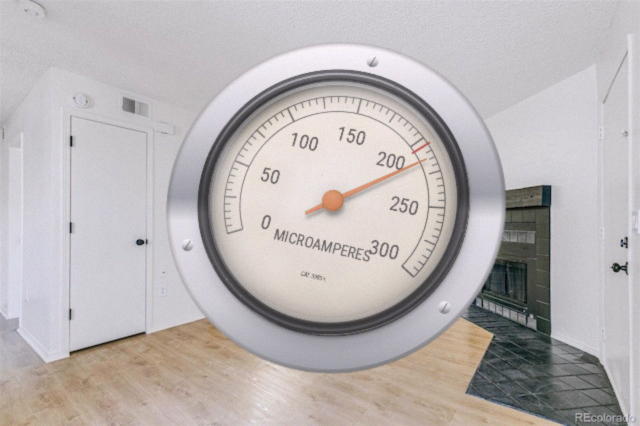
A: 215 µA
